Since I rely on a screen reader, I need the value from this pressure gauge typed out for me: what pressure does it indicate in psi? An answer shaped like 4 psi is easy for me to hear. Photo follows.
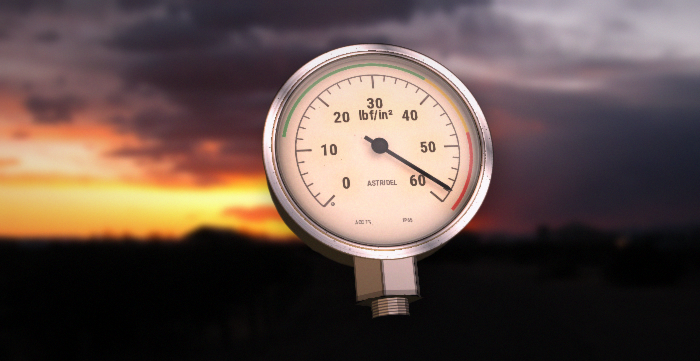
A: 58 psi
